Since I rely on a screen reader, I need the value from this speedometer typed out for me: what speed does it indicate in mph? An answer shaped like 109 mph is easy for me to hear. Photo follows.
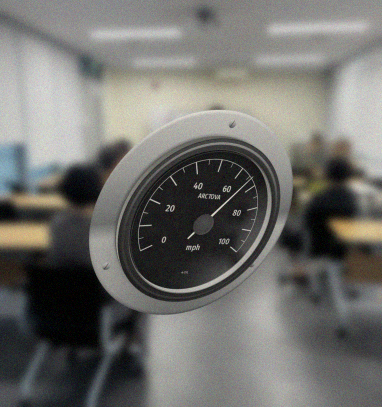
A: 65 mph
